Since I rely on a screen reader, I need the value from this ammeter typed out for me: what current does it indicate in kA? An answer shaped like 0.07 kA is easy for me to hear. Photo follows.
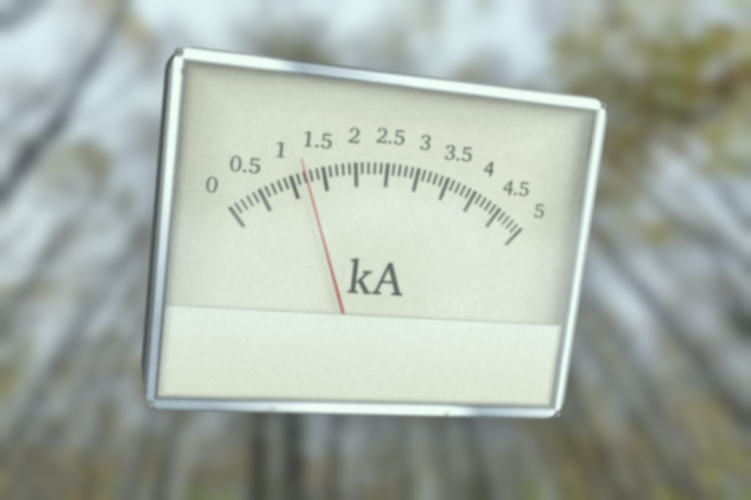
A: 1.2 kA
